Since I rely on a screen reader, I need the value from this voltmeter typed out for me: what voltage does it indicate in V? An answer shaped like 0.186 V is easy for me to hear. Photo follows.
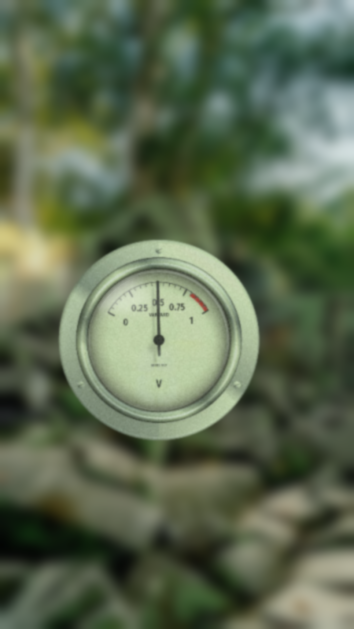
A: 0.5 V
